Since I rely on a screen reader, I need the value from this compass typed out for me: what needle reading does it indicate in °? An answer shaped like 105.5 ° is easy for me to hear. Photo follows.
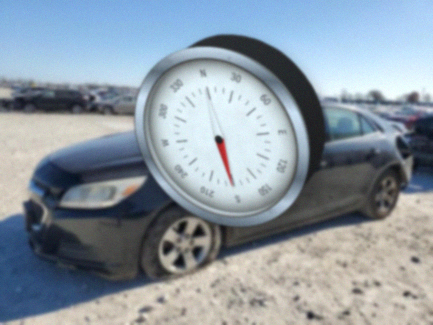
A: 180 °
